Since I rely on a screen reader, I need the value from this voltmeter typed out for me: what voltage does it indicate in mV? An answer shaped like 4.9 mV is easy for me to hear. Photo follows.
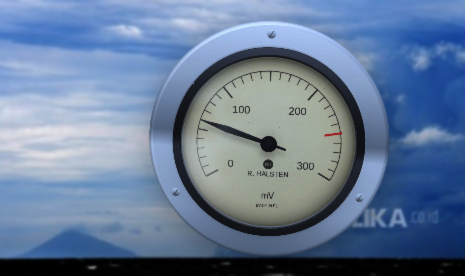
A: 60 mV
